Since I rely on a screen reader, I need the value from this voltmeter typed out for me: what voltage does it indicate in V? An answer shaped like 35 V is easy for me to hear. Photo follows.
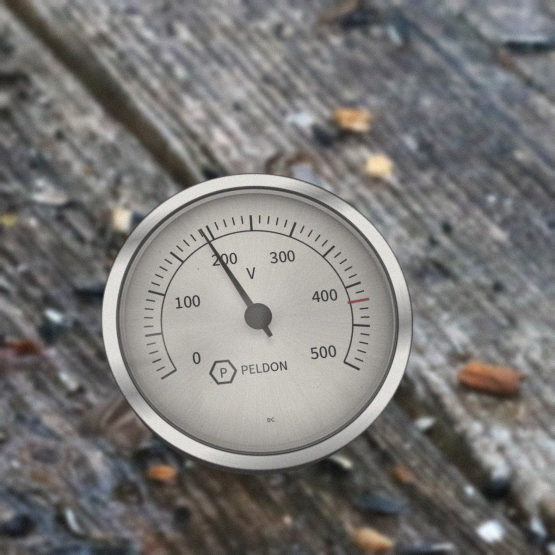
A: 190 V
